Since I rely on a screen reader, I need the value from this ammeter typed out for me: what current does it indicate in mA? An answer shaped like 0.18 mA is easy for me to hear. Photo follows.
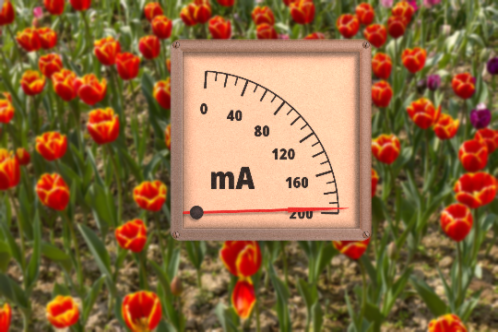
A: 195 mA
